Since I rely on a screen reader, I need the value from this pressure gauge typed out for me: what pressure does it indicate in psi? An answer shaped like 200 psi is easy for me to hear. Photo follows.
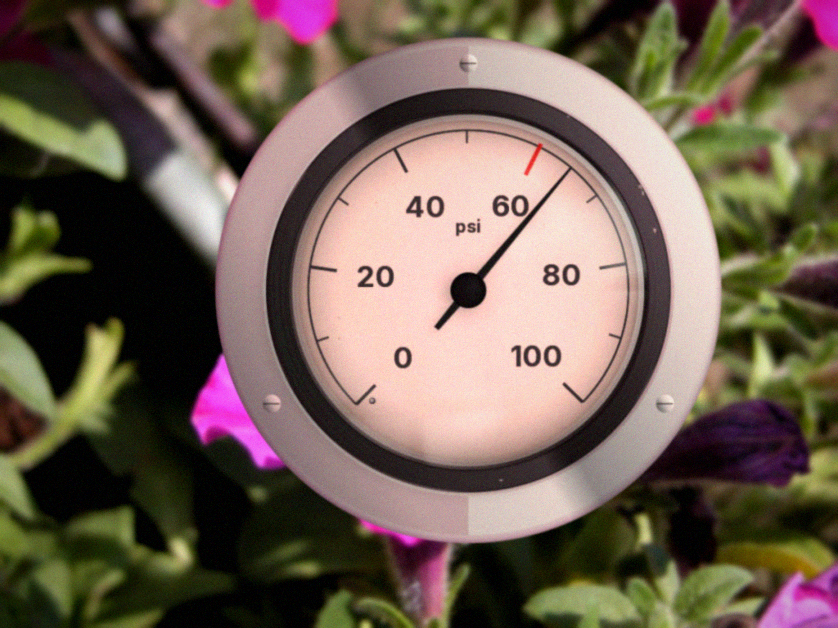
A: 65 psi
